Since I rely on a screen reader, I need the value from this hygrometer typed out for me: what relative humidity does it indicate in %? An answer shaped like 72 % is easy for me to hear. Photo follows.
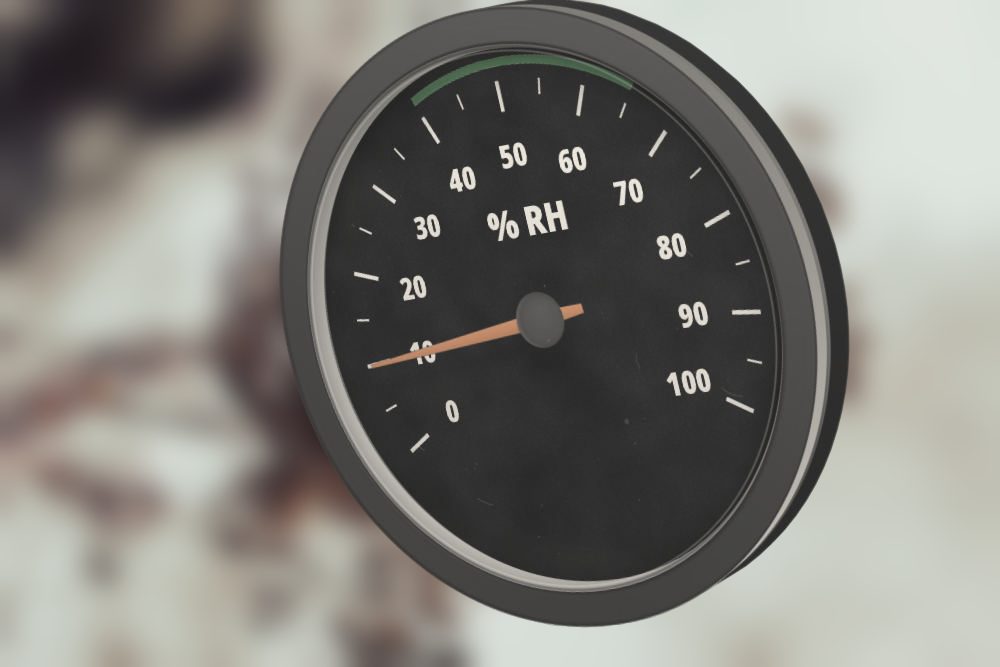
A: 10 %
